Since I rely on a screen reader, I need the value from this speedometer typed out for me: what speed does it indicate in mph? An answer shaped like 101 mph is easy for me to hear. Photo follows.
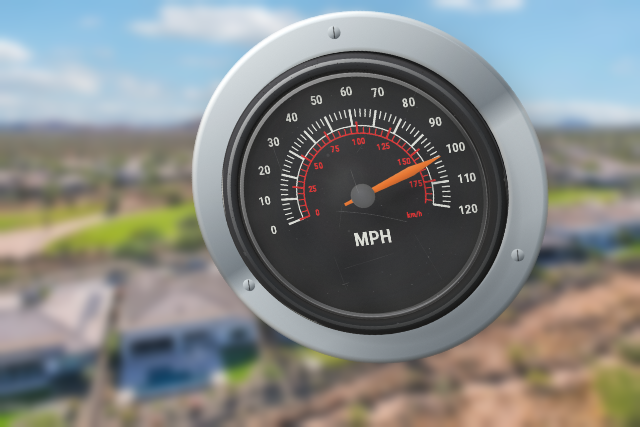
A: 100 mph
